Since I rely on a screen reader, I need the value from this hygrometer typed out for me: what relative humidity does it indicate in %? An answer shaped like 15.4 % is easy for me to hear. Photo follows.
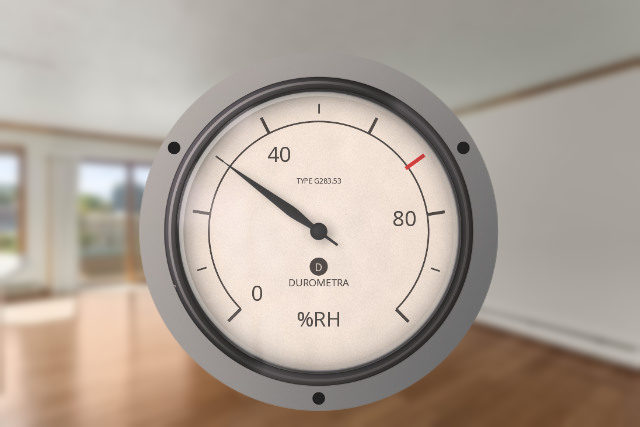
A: 30 %
